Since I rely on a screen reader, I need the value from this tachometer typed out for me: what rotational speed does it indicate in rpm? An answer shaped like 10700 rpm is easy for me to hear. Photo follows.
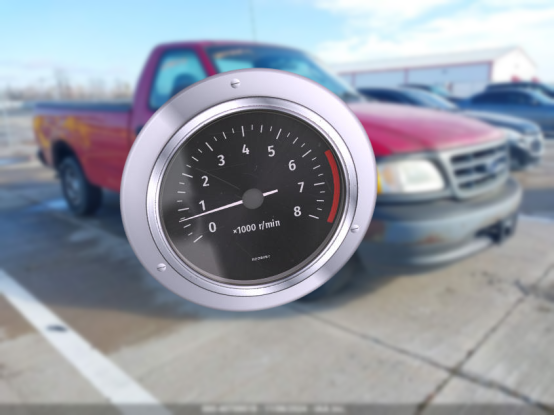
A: 750 rpm
